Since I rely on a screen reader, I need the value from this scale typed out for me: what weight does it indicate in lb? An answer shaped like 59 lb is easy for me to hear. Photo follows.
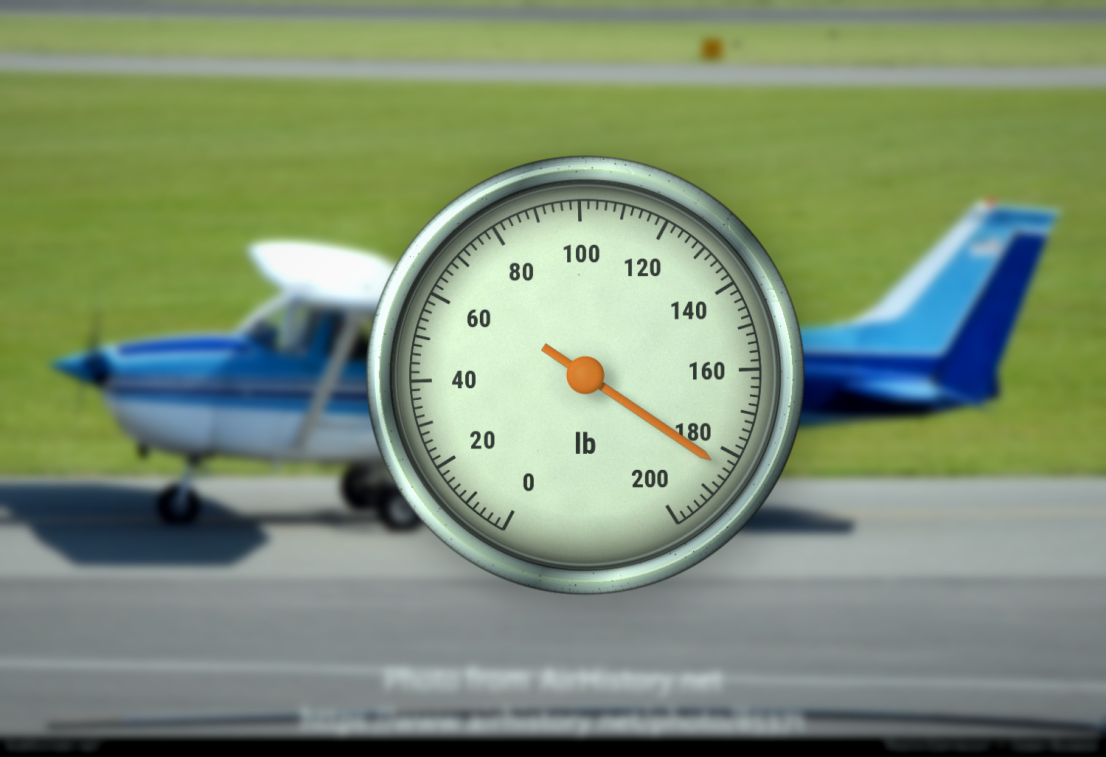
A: 184 lb
